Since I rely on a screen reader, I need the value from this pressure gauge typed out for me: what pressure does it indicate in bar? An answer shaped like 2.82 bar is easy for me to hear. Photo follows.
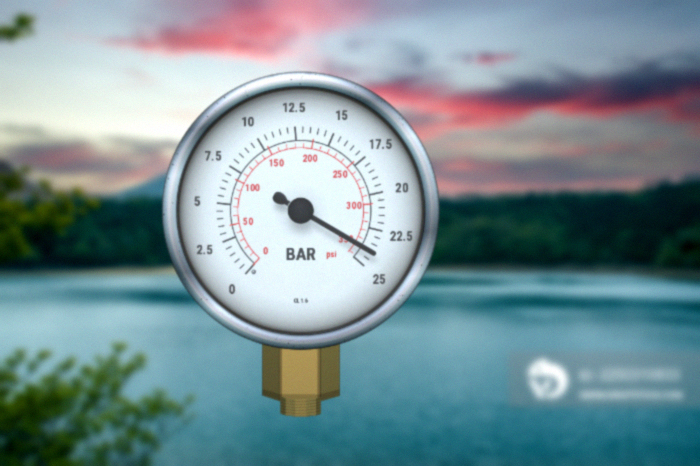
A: 24 bar
